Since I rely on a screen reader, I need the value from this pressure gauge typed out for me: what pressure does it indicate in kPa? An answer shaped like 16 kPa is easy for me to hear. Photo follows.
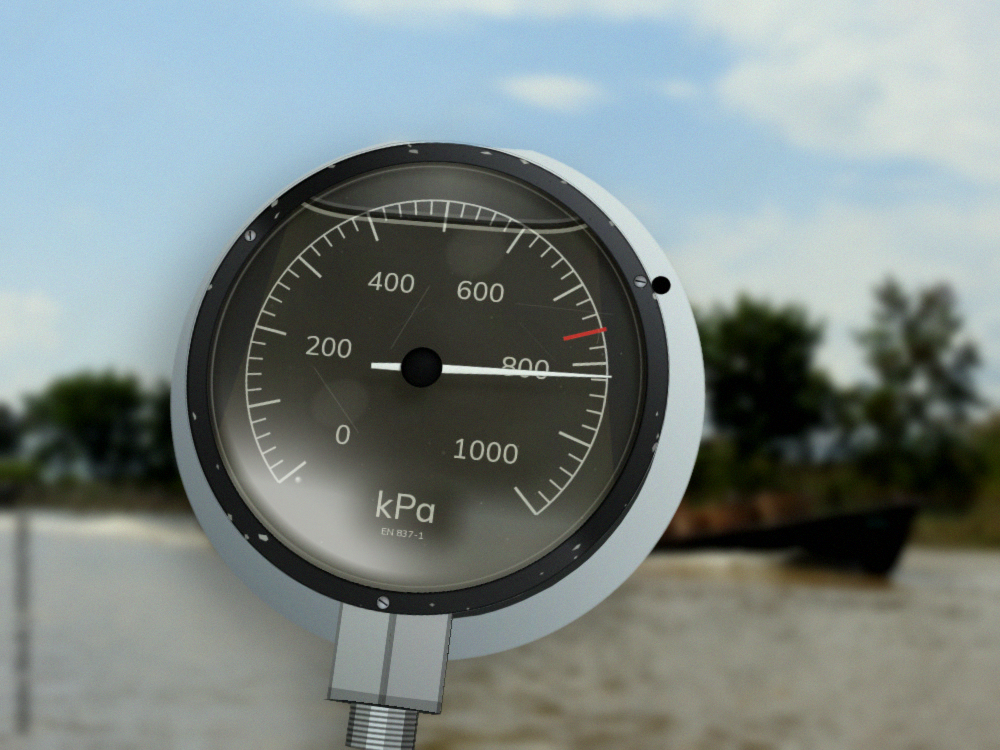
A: 820 kPa
